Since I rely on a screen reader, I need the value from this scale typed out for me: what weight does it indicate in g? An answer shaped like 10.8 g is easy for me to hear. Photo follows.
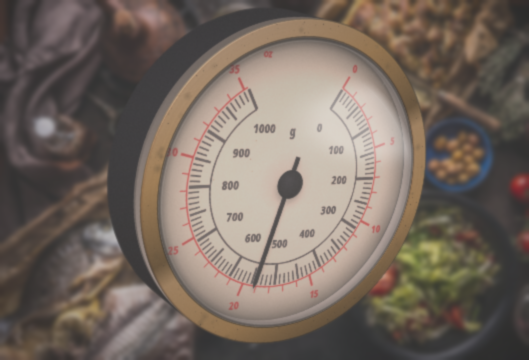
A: 550 g
